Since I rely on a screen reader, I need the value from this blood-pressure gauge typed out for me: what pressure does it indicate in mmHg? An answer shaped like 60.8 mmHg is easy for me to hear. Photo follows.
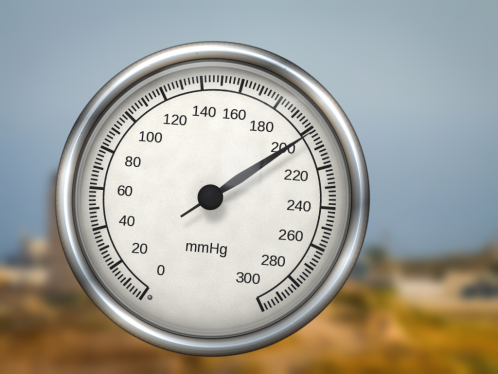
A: 202 mmHg
